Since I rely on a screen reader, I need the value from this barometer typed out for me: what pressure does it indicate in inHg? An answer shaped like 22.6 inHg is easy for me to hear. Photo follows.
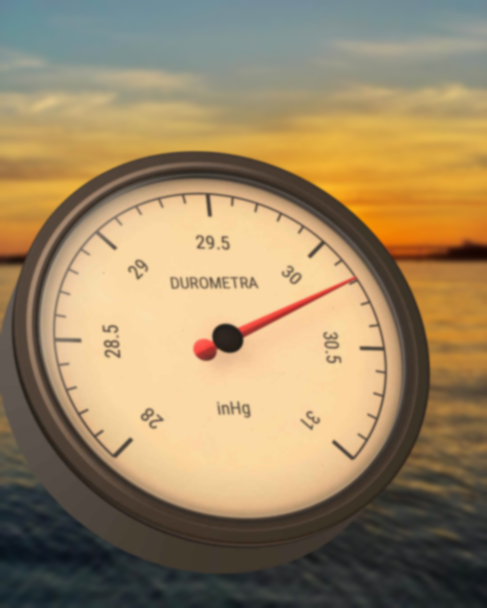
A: 30.2 inHg
